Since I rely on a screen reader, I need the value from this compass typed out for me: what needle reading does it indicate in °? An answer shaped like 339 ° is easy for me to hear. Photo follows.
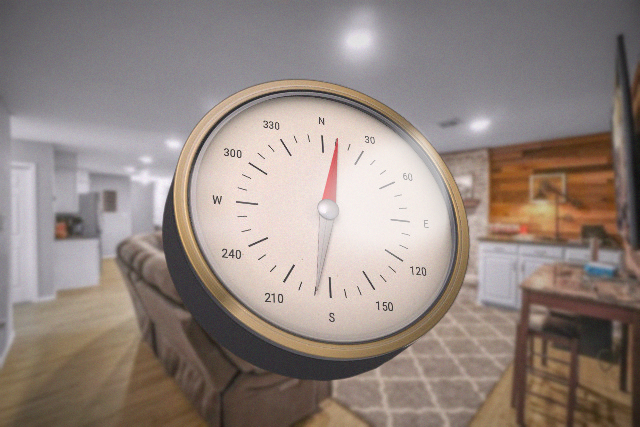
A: 10 °
